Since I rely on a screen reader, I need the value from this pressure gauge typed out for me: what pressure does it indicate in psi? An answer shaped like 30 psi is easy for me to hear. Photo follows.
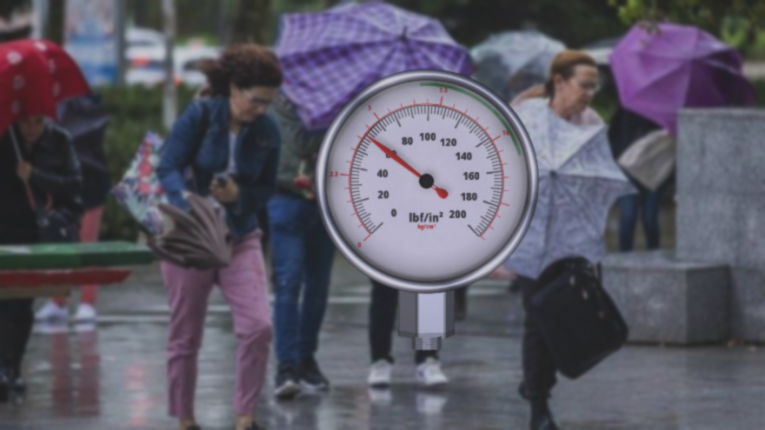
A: 60 psi
